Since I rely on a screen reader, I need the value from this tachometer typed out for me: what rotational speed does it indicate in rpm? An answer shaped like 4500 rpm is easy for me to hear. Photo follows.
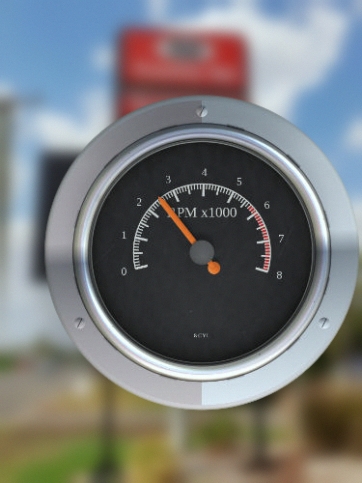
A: 2500 rpm
